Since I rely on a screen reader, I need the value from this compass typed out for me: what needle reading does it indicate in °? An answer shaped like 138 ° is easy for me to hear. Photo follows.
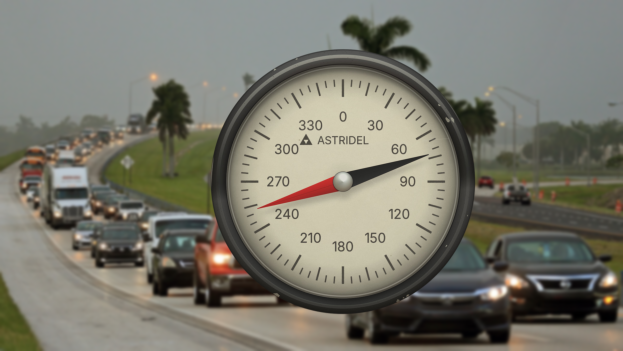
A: 252.5 °
